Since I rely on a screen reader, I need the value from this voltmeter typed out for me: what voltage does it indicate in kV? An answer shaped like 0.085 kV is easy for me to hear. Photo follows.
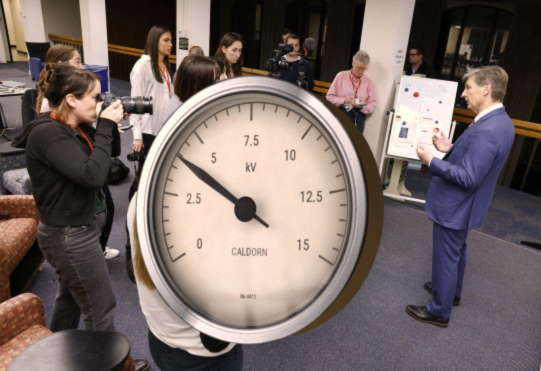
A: 4 kV
